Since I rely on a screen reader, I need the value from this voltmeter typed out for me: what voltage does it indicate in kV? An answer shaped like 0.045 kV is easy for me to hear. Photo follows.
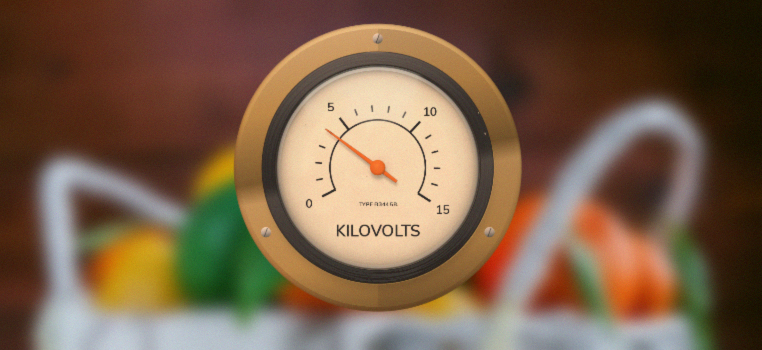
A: 4 kV
